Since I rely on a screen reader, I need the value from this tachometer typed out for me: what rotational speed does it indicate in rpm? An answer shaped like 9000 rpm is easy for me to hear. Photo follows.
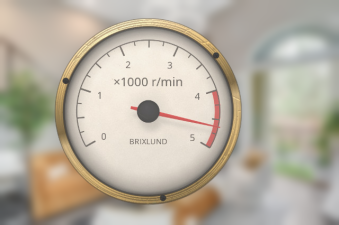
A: 4625 rpm
